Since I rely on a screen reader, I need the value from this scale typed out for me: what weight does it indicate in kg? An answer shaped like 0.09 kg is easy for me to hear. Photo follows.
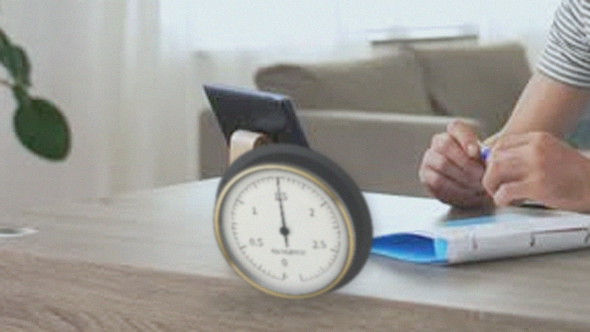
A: 1.5 kg
